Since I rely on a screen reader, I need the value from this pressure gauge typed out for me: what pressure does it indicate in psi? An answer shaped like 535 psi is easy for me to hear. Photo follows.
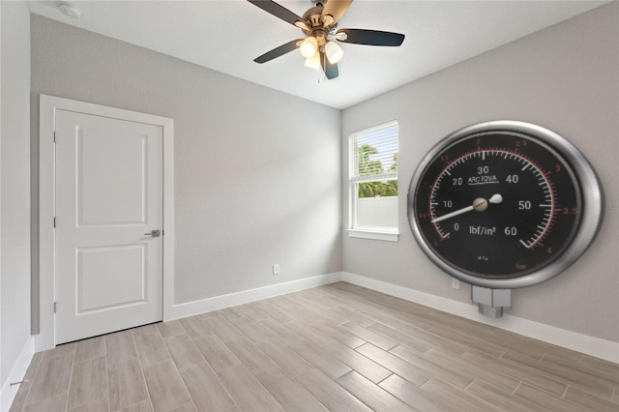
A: 5 psi
